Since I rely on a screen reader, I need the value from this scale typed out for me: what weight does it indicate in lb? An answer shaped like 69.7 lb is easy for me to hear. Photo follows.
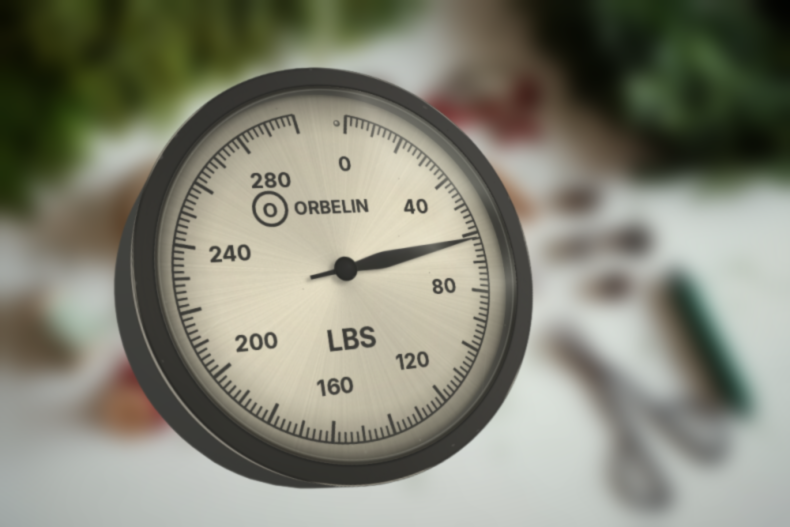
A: 62 lb
